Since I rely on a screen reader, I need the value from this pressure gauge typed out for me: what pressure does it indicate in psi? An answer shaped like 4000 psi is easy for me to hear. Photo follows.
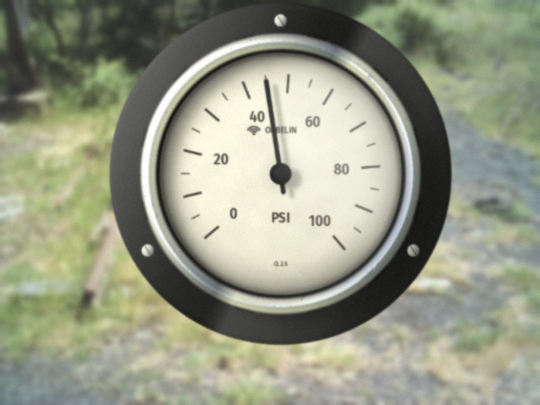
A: 45 psi
